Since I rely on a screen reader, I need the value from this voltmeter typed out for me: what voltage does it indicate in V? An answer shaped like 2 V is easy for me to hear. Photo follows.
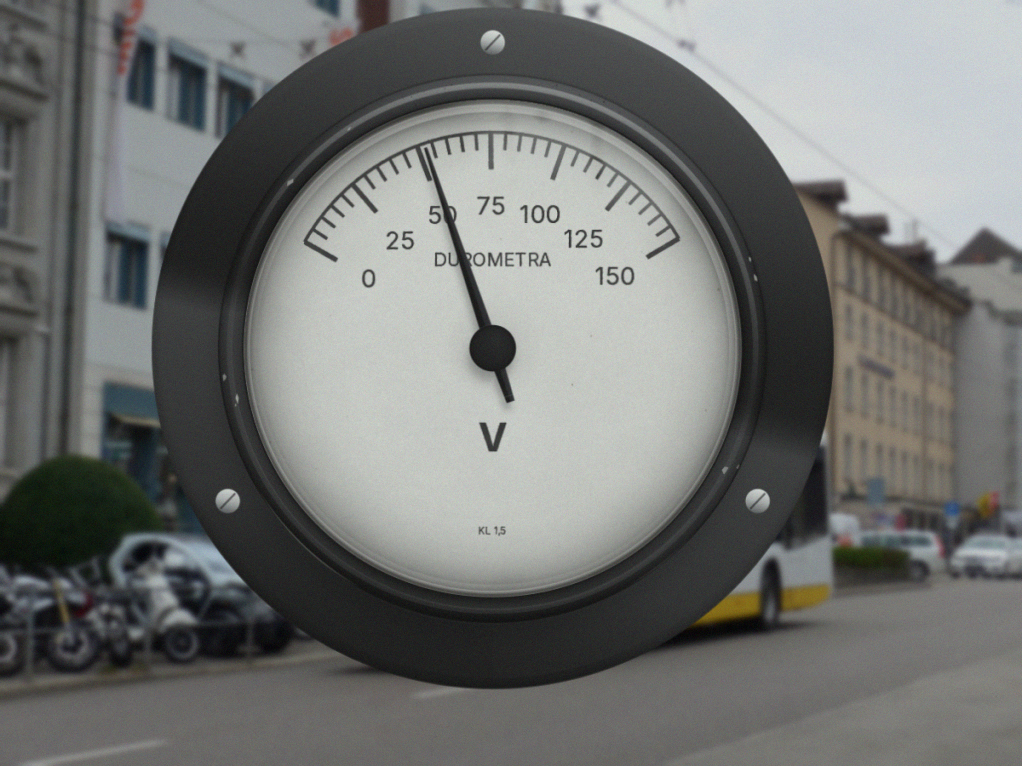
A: 52.5 V
